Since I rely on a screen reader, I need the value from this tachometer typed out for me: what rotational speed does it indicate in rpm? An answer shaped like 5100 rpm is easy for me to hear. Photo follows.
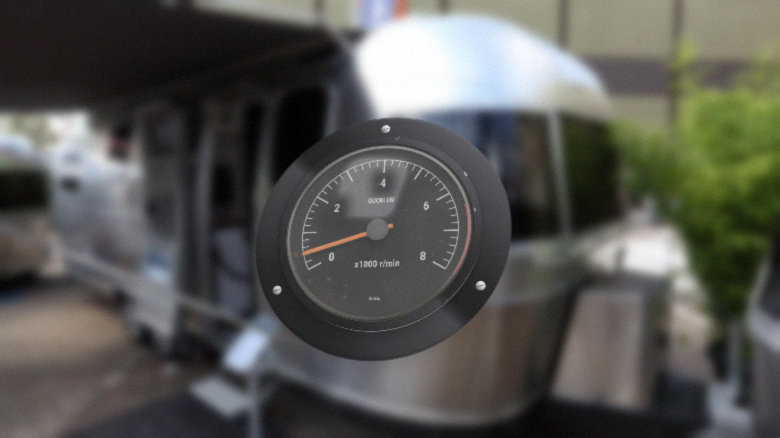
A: 400 rpm
